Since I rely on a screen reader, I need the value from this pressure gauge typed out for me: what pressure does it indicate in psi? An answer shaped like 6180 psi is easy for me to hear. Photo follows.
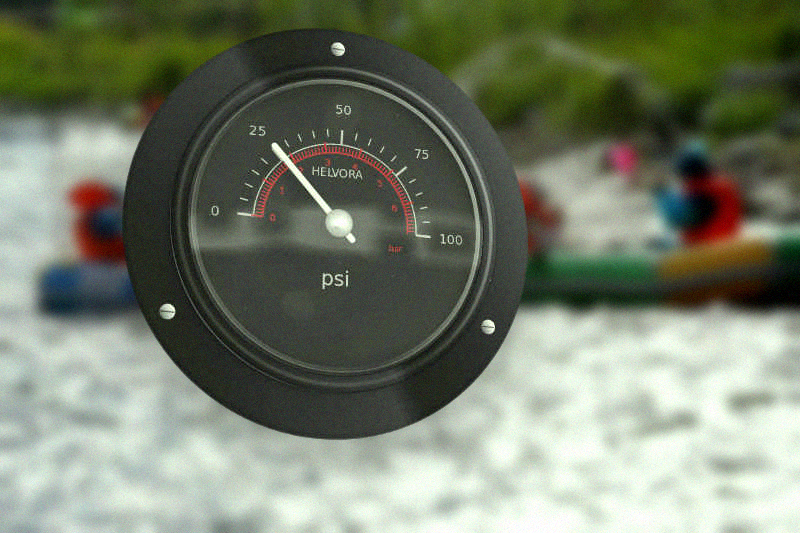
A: 25 psi
